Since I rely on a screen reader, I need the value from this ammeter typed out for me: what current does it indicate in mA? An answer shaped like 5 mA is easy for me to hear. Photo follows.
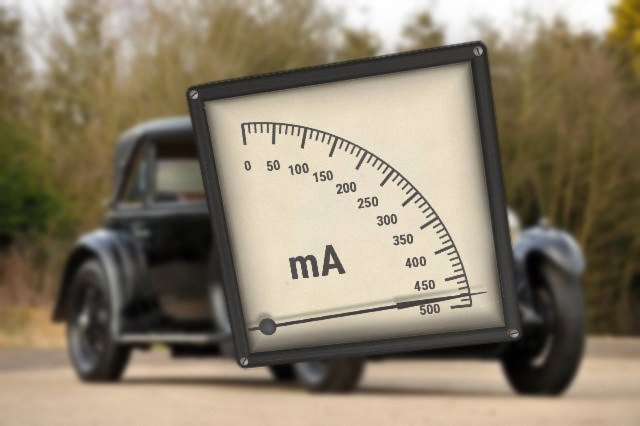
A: 480 mA
